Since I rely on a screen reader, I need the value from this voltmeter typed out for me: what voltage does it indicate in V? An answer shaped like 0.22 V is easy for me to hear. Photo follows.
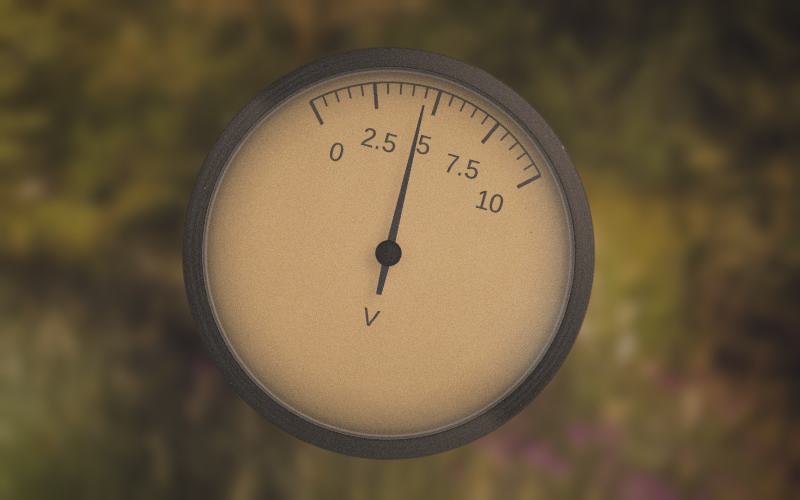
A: 4.5 V
